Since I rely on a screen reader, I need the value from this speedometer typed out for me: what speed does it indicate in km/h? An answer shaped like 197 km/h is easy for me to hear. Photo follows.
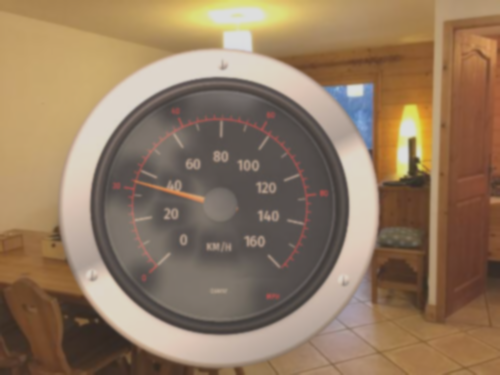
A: 35 km/h
